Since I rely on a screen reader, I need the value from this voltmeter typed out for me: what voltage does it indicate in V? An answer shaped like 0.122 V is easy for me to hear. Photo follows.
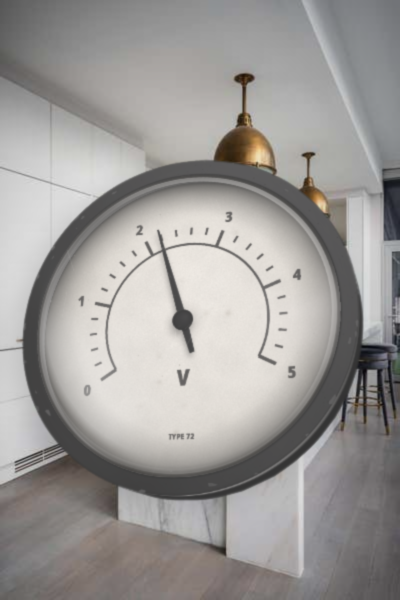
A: 2.2 V
